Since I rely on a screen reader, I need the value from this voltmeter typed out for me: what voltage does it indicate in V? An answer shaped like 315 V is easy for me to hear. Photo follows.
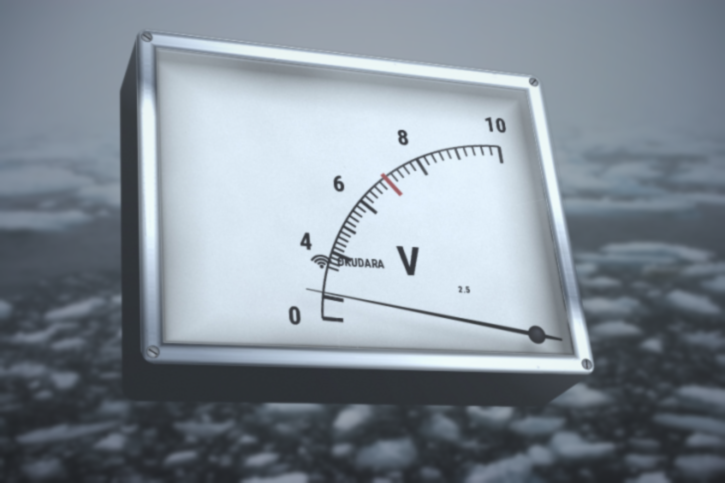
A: 2 V
